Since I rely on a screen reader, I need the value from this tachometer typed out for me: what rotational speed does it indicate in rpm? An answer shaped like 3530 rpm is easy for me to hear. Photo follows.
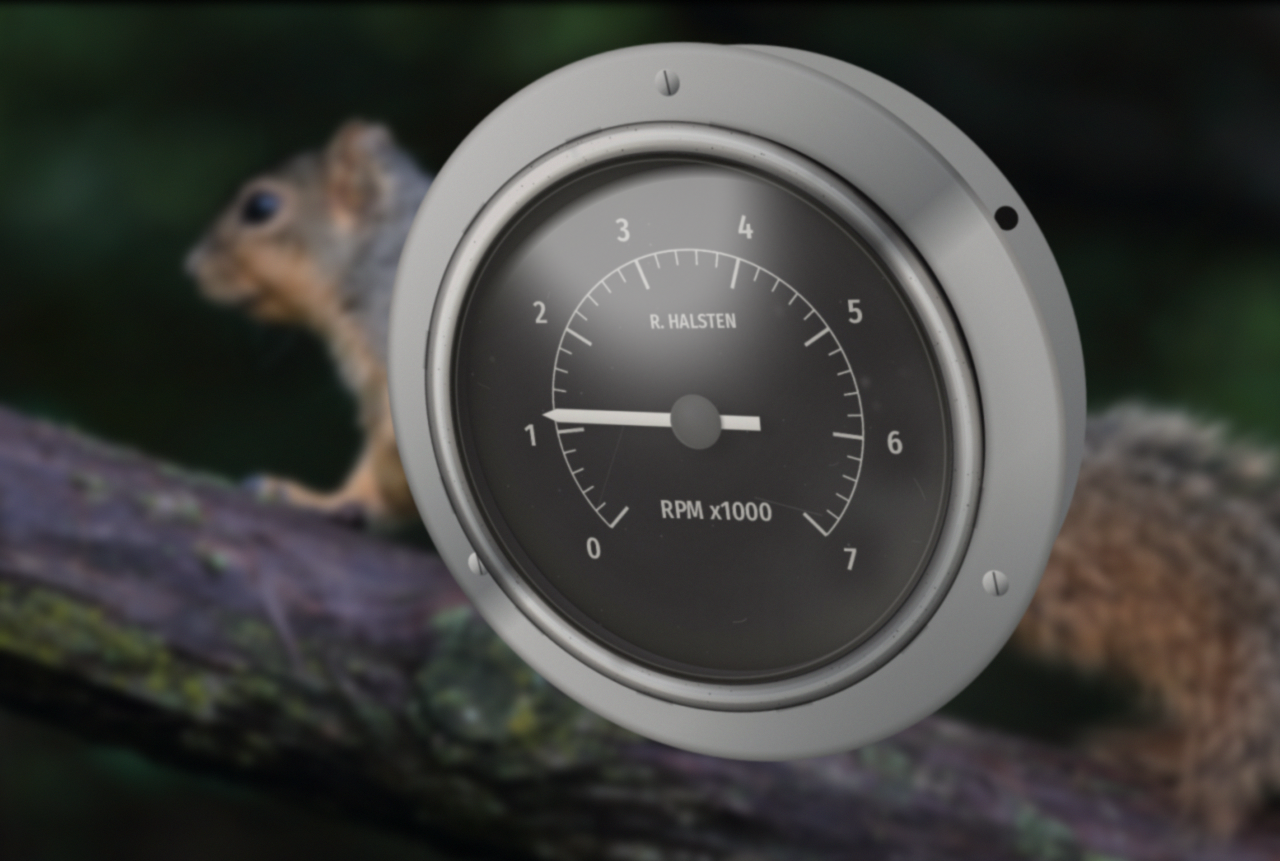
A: 1200 rpm
